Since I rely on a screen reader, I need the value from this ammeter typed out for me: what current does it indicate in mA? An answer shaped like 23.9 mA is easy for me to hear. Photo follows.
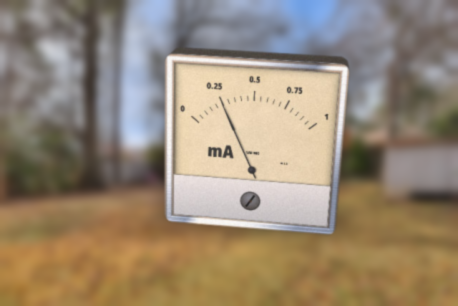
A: 0.25 mA
